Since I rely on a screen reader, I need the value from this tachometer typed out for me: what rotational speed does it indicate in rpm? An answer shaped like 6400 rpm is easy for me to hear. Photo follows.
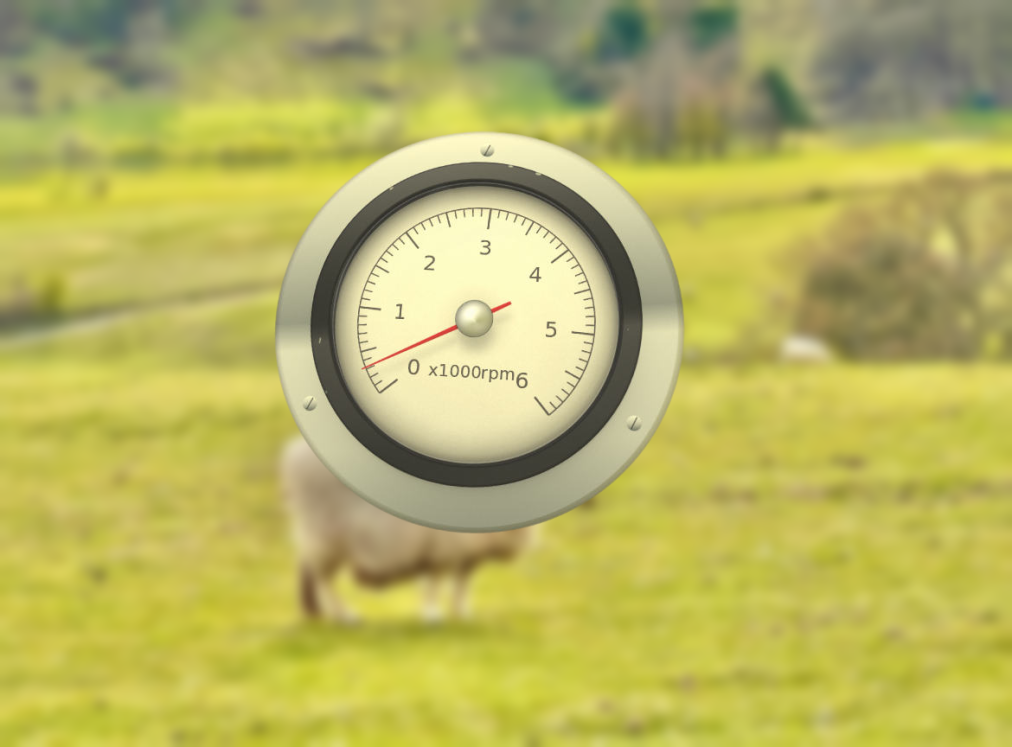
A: 300 rpm
